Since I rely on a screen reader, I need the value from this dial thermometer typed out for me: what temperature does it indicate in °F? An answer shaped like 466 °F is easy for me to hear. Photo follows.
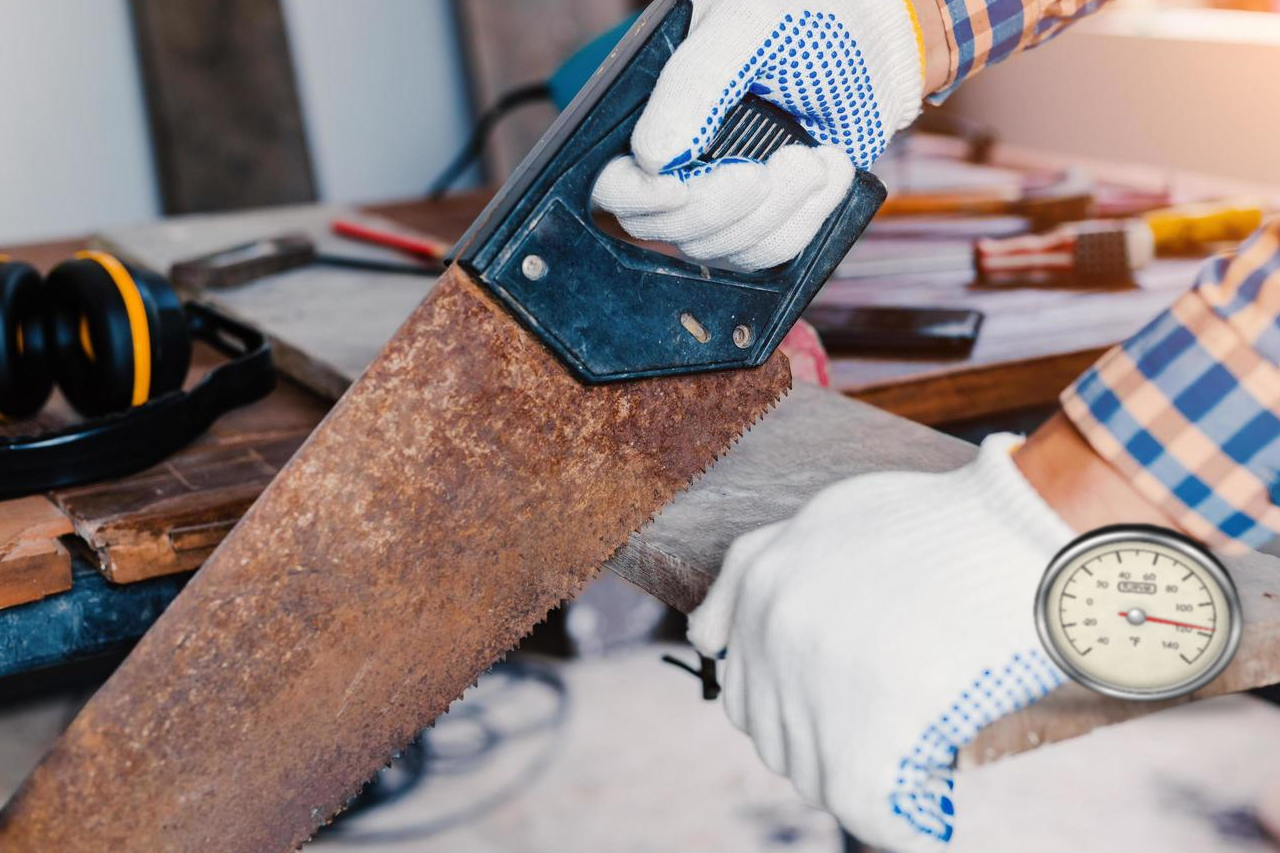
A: 115 °F
